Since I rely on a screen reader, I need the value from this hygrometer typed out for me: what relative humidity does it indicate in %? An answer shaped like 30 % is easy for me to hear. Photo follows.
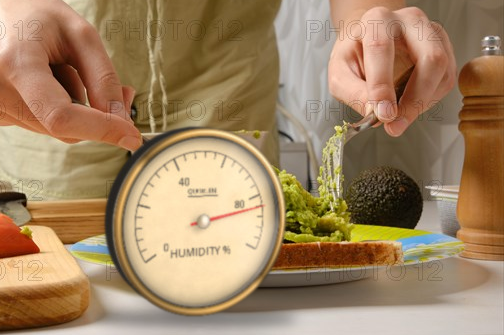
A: 84 %
